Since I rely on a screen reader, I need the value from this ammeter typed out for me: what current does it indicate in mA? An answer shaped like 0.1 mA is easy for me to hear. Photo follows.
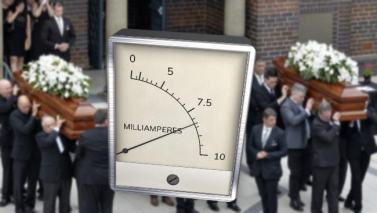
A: 8.25 mA
